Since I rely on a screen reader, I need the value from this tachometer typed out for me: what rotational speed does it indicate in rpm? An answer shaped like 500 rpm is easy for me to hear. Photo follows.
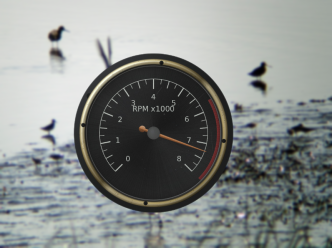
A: 7250 rpm
